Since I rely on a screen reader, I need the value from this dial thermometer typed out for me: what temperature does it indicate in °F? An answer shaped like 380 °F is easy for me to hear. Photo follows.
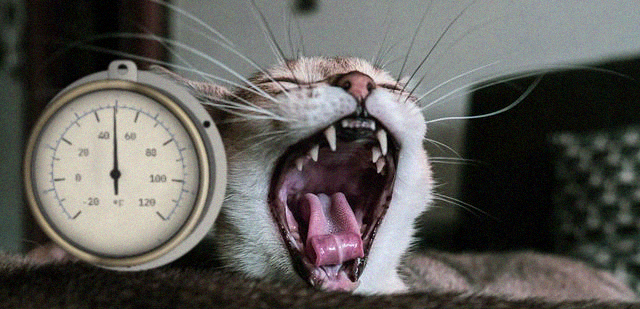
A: 50 °F
